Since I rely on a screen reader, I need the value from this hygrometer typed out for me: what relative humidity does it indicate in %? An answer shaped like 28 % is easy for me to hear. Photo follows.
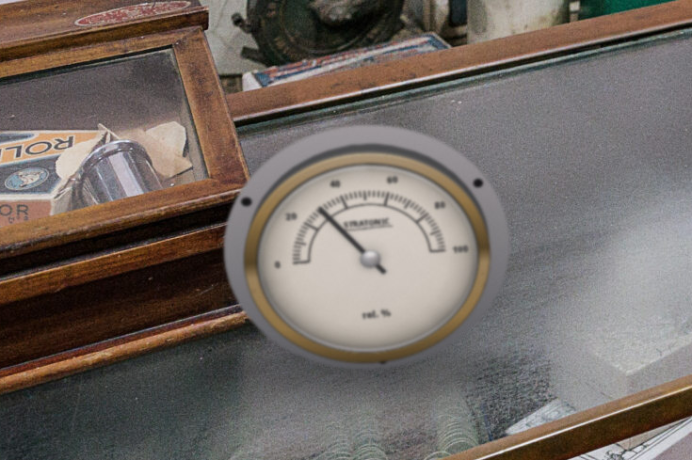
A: 30 %
